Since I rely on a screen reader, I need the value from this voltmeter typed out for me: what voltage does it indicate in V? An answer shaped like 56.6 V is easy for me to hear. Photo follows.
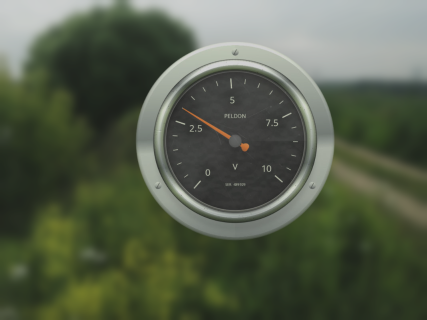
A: 3 V
